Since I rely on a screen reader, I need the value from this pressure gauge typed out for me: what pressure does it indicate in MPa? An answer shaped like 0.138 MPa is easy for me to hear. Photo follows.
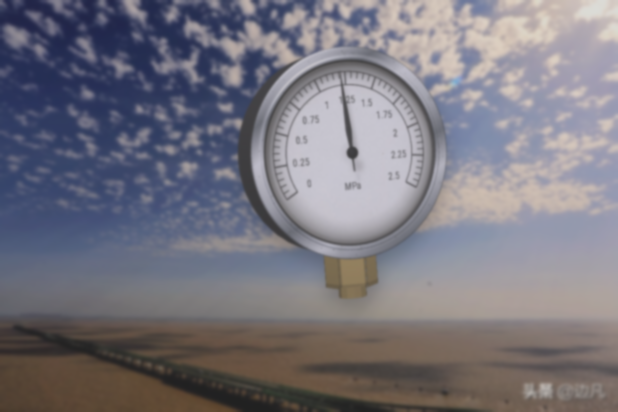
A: 1.2 MPa
